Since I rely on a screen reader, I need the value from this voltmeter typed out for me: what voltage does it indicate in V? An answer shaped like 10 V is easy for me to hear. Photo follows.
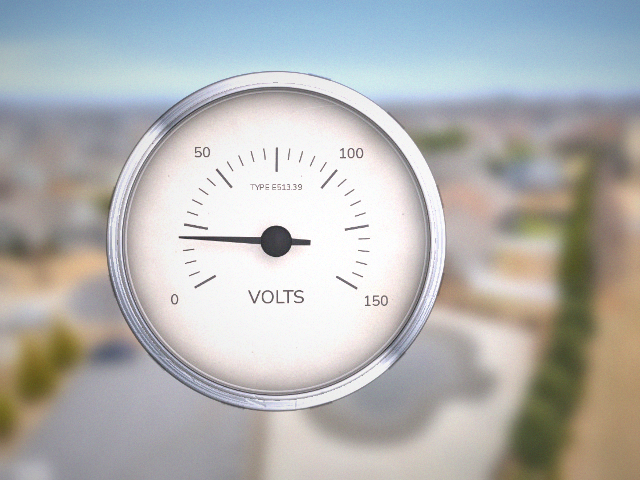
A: 20 V
